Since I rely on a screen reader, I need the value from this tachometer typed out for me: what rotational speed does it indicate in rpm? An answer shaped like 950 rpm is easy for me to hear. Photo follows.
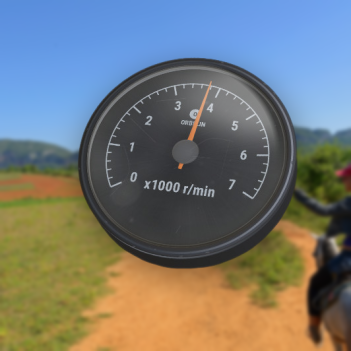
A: 3800 rpm
